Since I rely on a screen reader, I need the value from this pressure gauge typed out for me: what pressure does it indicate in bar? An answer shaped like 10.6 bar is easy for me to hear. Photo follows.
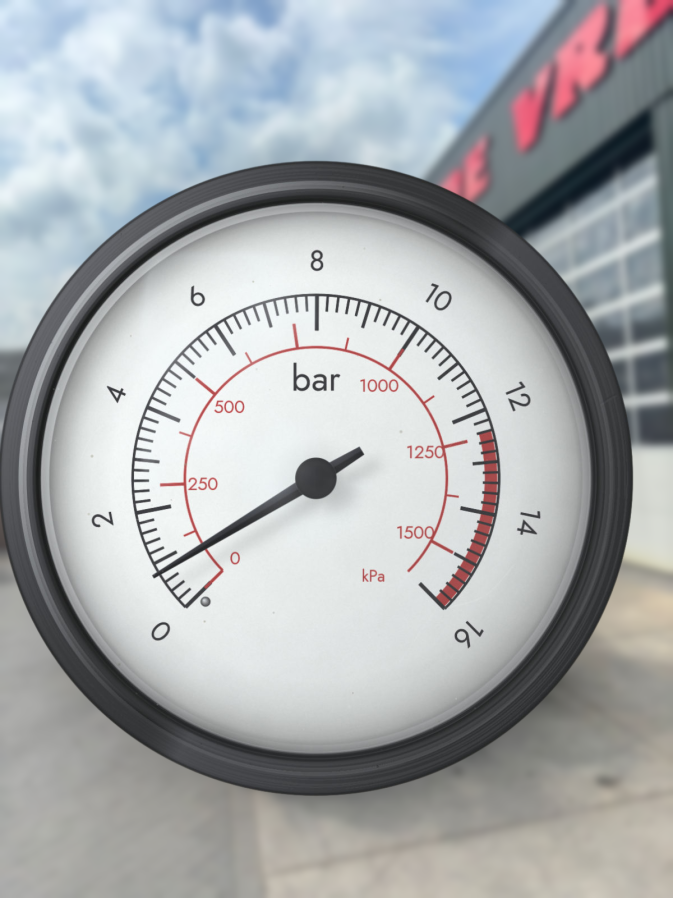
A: 0.8 bar
